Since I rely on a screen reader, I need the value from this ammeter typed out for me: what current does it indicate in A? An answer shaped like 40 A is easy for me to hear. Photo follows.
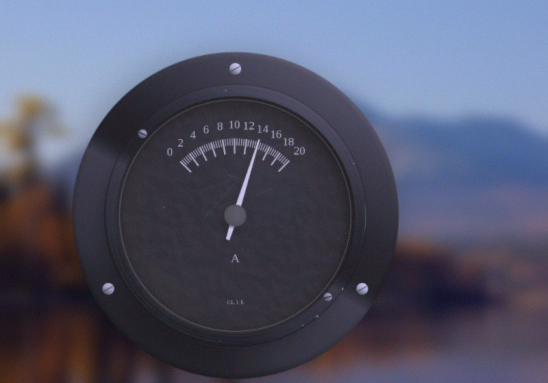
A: 14 A
